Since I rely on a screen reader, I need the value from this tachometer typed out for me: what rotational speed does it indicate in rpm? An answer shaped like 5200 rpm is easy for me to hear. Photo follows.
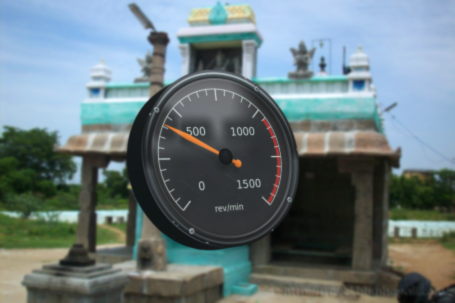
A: 400 rpm
